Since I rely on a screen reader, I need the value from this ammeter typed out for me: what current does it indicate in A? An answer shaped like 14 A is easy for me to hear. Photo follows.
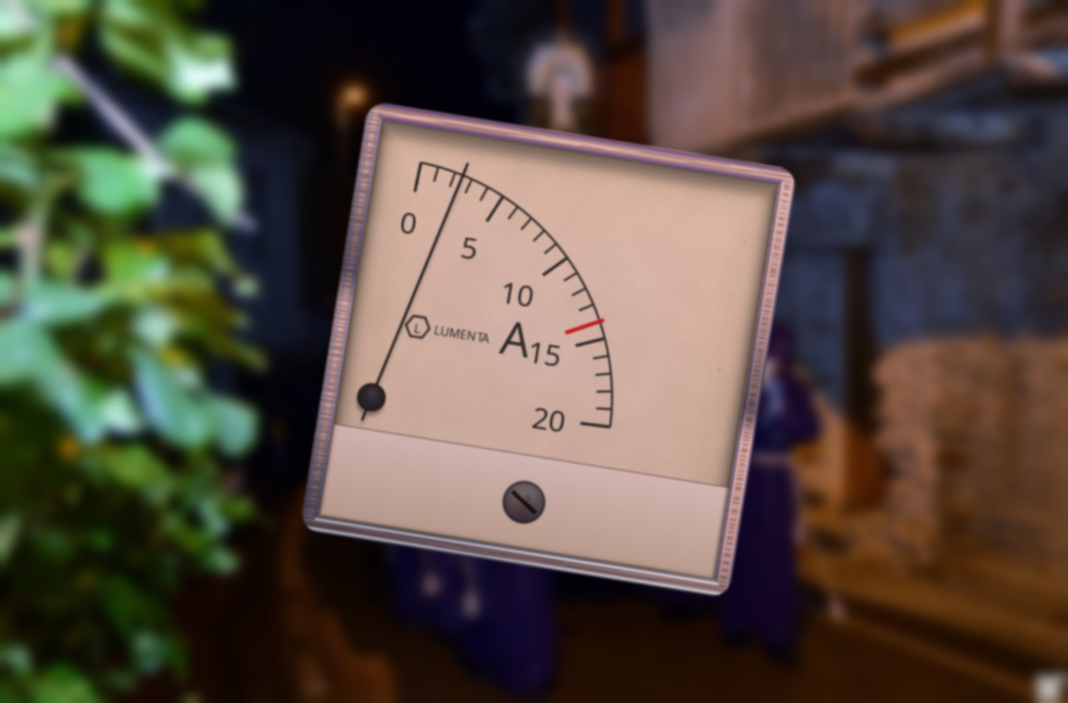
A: 2.5 A
